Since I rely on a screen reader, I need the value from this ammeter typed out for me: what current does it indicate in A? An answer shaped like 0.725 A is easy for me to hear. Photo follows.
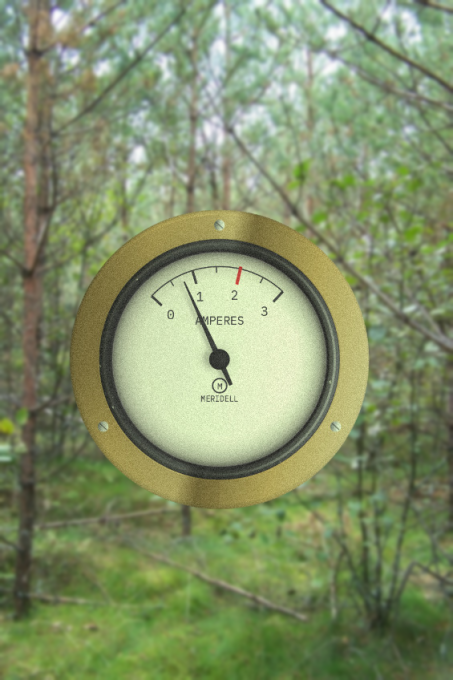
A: 0.75 A
